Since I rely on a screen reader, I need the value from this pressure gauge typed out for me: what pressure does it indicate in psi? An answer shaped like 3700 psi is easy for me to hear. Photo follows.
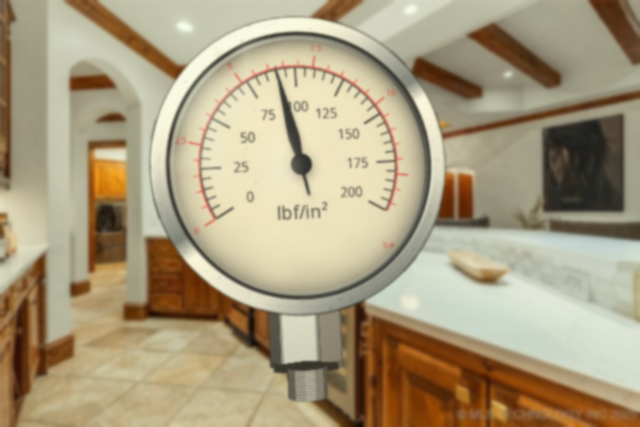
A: 90 psi
